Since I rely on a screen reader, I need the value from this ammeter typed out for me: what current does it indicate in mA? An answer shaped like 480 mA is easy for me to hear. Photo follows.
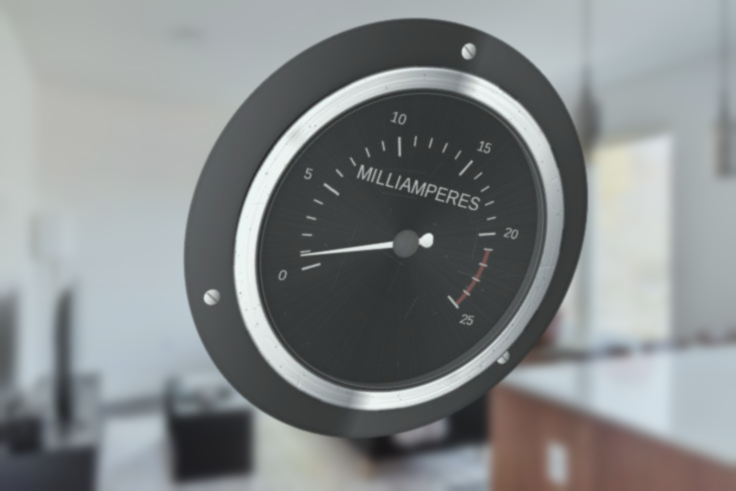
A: 1 mA
